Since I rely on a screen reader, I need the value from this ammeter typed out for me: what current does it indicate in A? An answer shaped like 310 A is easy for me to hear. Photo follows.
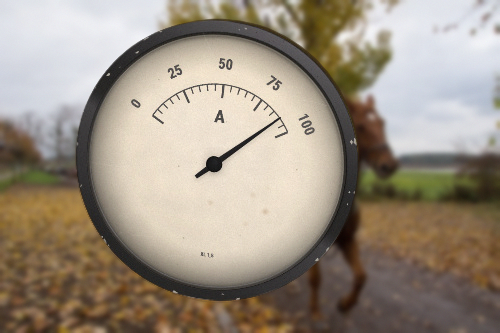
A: 90 A
